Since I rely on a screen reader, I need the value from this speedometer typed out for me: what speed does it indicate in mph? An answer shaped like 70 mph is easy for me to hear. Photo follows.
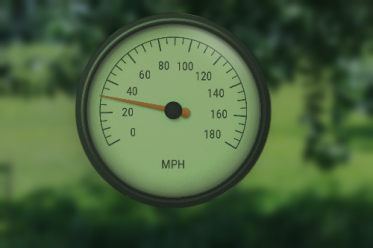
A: 30 mph
